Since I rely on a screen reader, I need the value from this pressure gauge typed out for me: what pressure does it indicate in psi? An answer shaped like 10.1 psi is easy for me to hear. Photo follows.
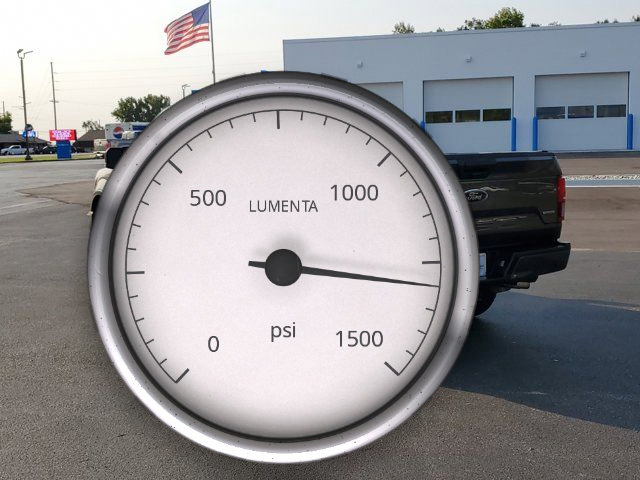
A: 1300 psi
